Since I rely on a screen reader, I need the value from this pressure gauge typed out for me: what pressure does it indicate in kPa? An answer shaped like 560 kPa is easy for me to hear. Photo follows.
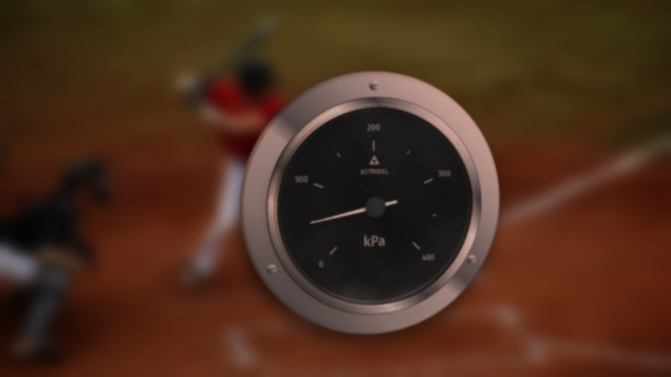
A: 50 kPa
